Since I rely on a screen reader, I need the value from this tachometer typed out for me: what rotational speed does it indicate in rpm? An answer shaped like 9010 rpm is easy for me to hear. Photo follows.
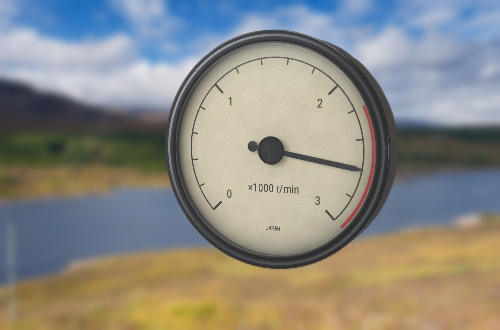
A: 2600 rpm
